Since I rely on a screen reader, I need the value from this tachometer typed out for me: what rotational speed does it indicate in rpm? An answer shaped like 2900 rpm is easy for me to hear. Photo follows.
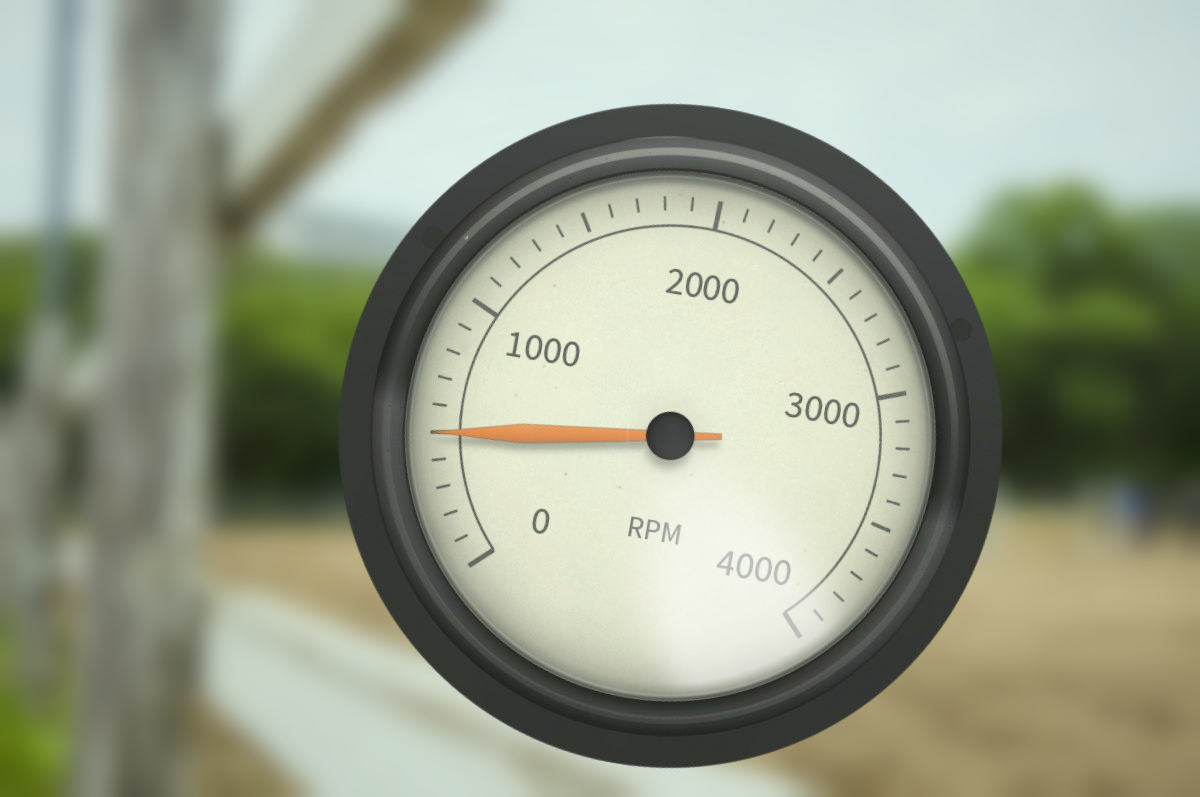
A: 500 rpm
